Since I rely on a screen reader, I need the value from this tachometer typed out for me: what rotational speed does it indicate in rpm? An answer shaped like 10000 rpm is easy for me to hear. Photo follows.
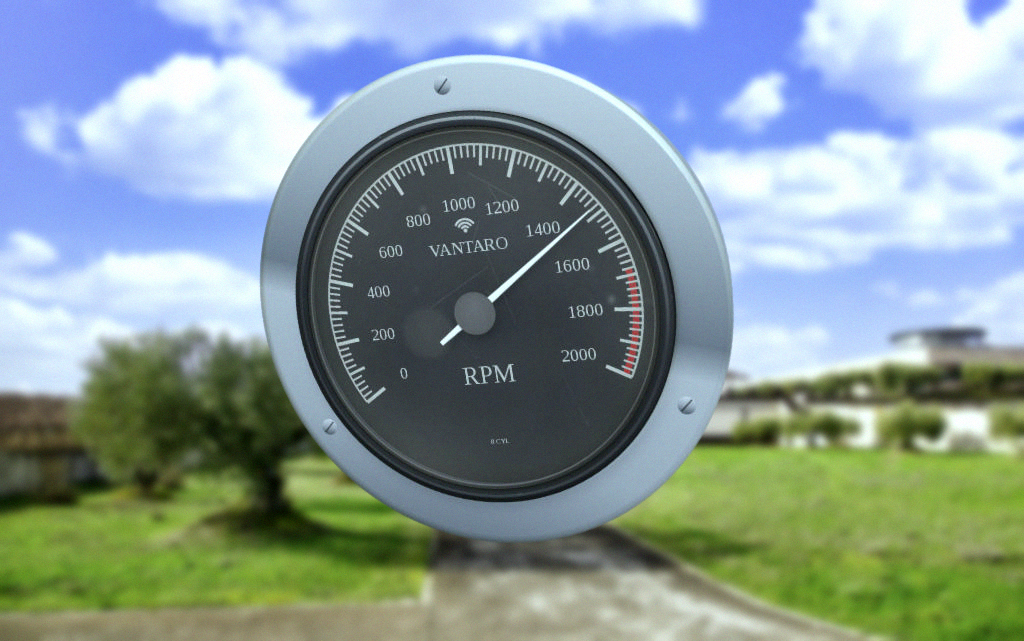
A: 1480 rpm
